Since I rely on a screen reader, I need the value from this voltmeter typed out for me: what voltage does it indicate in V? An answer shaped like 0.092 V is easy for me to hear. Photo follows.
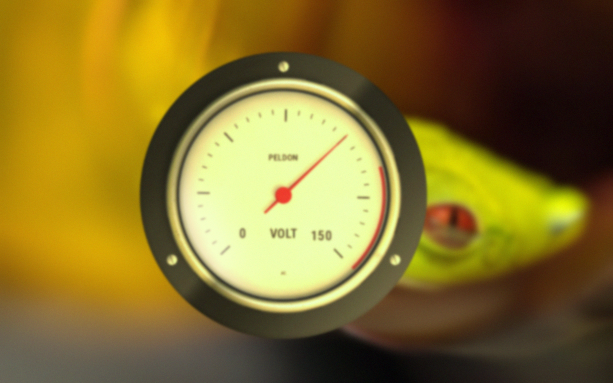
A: 100 V
